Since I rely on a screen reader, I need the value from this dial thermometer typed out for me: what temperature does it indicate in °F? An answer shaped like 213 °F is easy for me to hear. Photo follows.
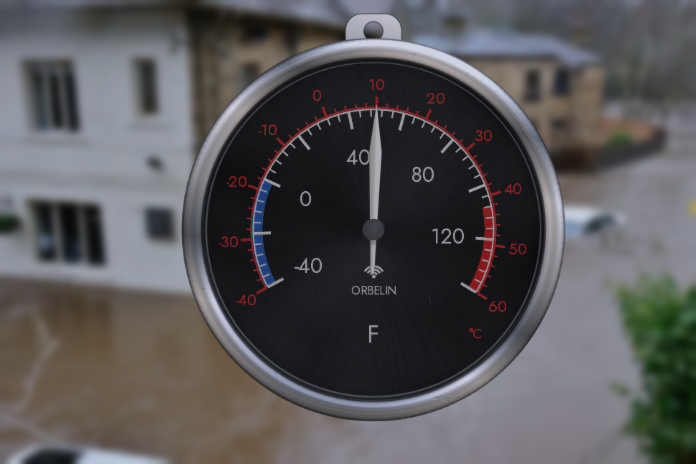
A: 50 °F
